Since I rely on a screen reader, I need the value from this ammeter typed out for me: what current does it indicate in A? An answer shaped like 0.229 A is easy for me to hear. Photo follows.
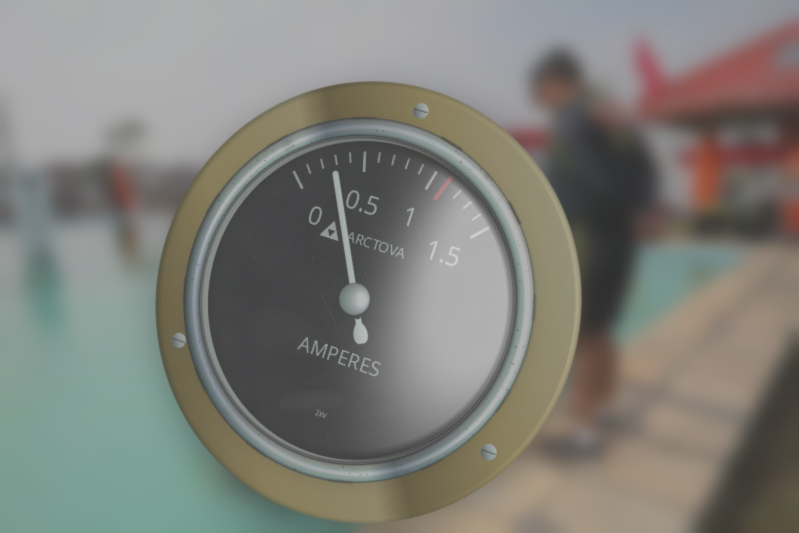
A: 0.3 A
